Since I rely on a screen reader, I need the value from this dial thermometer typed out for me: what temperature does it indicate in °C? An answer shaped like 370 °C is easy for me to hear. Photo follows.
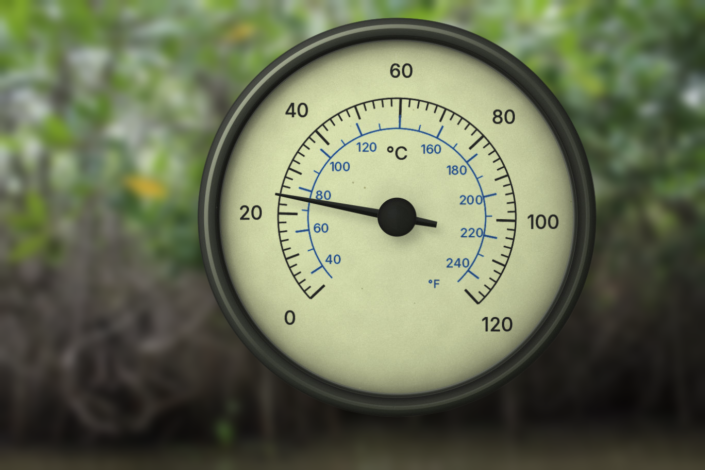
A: 24 °C
